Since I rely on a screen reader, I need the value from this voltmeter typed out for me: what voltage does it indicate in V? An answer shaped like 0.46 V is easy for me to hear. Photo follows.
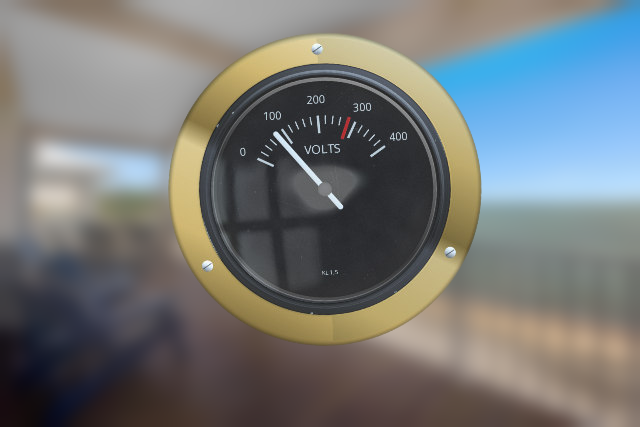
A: 80 V
